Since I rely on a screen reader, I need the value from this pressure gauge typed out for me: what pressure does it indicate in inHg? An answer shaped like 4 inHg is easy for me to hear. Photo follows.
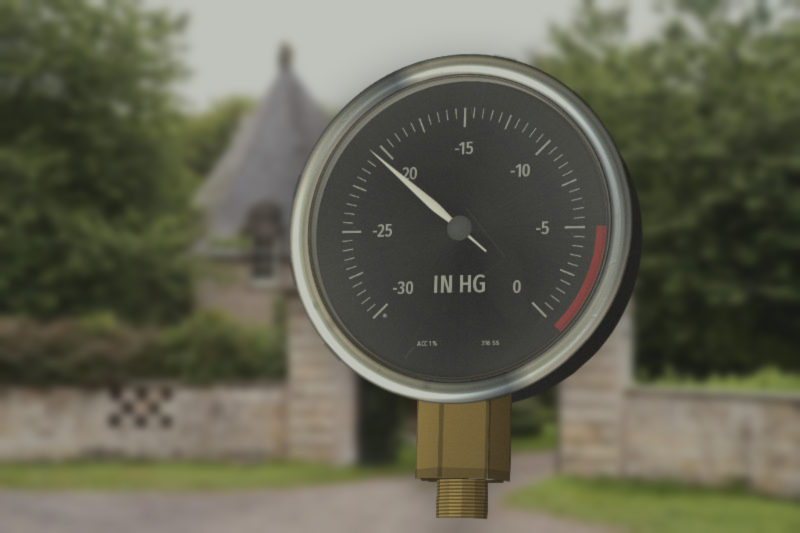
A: -20.5 inHg
